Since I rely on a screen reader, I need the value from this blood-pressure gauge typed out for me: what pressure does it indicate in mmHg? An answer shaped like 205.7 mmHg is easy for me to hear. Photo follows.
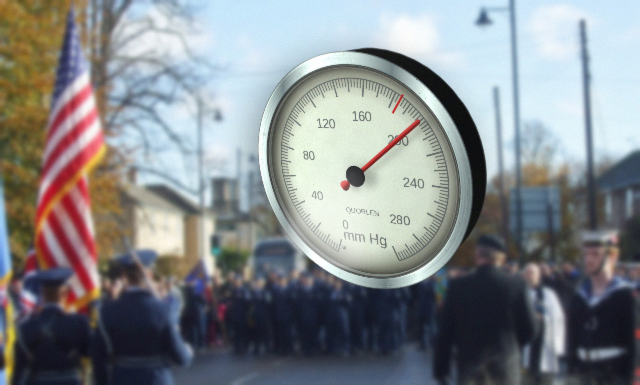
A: 200 mmHg
